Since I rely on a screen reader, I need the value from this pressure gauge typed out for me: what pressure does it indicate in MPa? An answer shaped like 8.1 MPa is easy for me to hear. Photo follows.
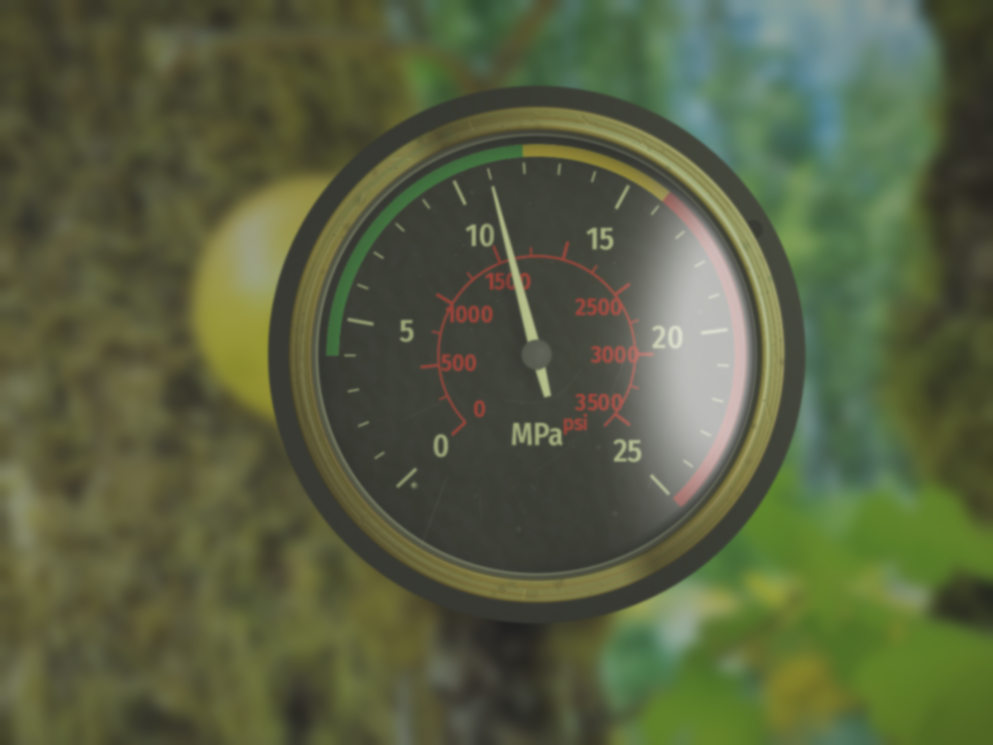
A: 11 MPa
